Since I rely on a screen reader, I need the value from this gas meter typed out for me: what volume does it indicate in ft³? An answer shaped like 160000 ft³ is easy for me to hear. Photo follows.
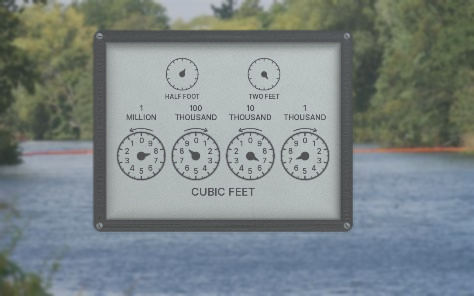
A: 786700 ft³
